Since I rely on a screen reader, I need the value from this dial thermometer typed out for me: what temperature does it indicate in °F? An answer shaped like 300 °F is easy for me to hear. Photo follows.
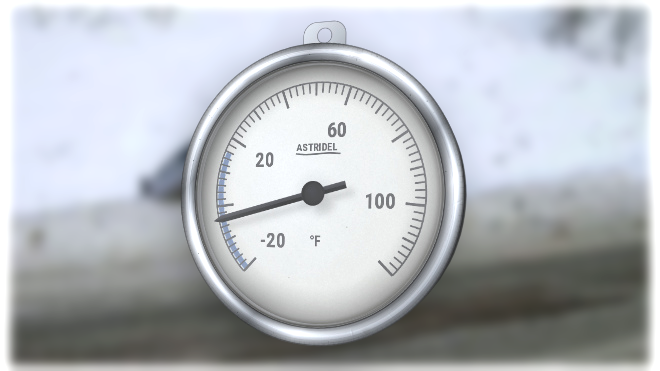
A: -4 °F
